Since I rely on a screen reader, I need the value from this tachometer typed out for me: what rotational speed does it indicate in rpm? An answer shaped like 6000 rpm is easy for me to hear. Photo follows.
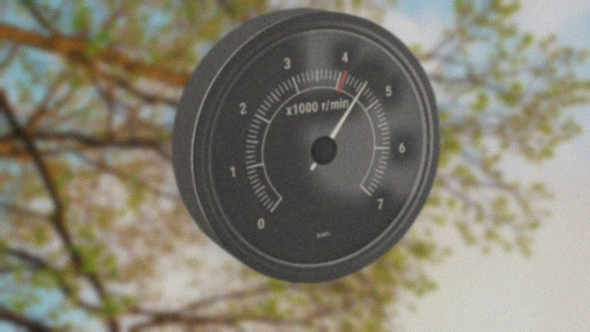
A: 4500 rpm
